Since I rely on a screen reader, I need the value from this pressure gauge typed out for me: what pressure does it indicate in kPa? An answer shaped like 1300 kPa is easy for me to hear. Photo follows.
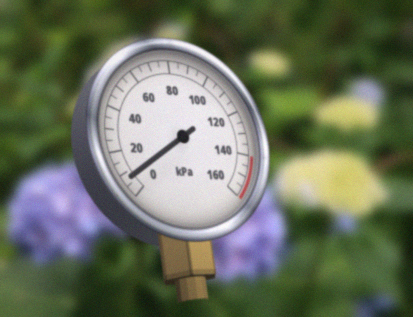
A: 7.5 kPa
